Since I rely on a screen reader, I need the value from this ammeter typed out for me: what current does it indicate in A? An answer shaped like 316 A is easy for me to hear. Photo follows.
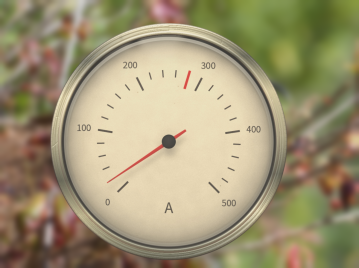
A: 20 A
